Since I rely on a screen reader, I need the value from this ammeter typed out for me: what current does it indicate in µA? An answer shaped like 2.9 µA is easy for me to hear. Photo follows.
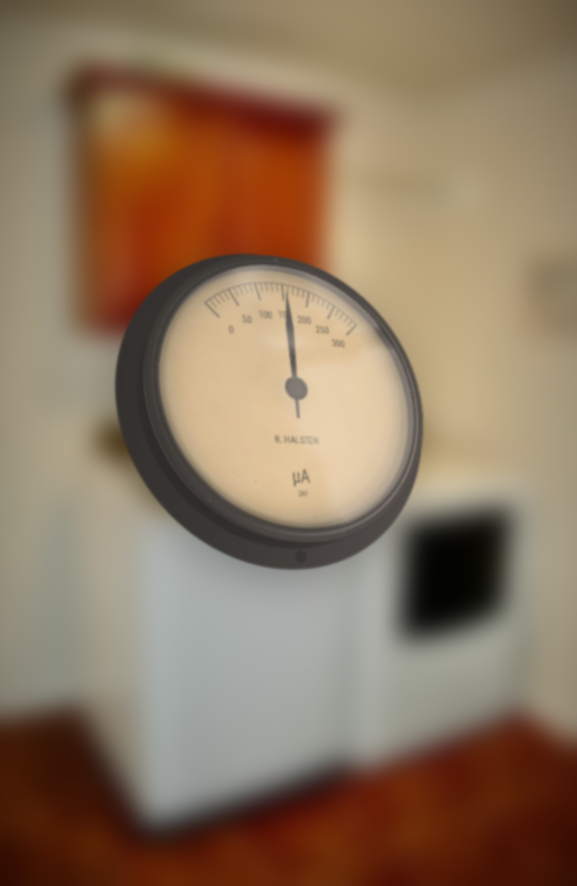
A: 150 µA
